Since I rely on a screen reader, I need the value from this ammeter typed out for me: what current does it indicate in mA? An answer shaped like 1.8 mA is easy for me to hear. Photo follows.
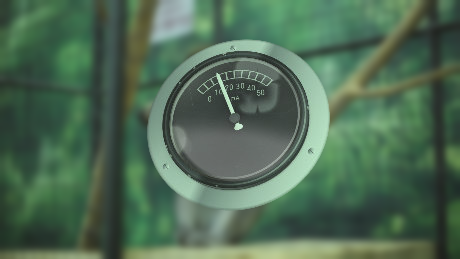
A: 15 mA
